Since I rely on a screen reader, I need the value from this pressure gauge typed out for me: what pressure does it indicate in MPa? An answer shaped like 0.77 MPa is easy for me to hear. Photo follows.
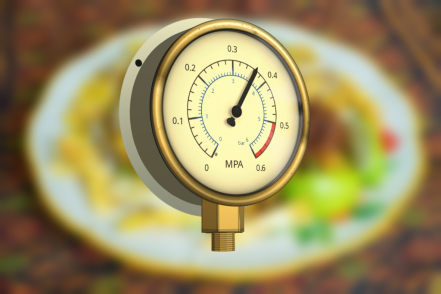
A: 0.36 MPa
